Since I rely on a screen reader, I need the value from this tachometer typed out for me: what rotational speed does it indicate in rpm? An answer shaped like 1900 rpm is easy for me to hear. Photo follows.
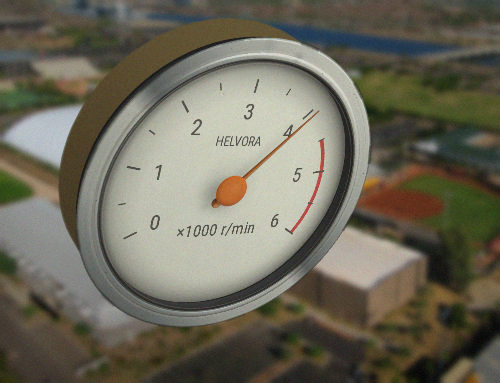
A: 4000 rpm
